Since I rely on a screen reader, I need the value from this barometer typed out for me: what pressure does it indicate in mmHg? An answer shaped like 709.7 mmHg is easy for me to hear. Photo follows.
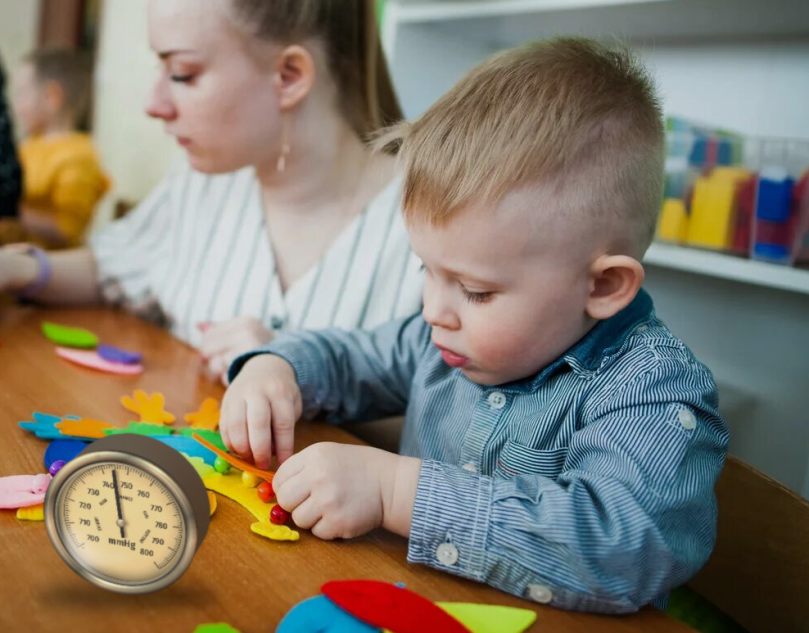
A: 745 mmHg
